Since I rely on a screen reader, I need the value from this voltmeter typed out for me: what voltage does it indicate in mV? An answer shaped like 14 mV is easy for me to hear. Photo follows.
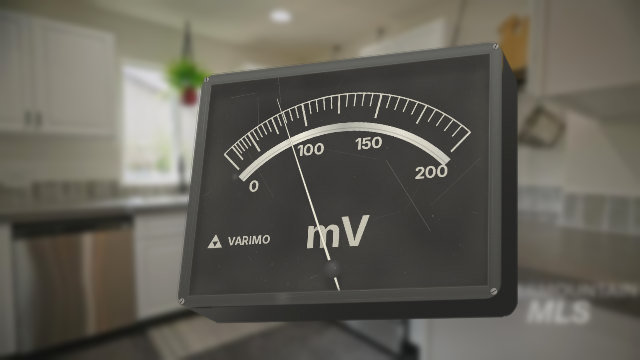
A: 85 mV
